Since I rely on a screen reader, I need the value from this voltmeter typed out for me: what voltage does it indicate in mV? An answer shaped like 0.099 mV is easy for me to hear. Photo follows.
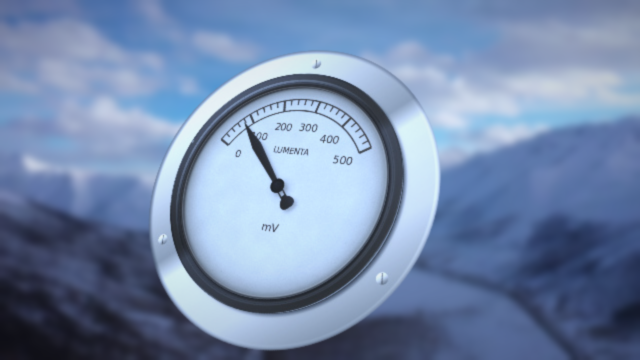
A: 80 mV
